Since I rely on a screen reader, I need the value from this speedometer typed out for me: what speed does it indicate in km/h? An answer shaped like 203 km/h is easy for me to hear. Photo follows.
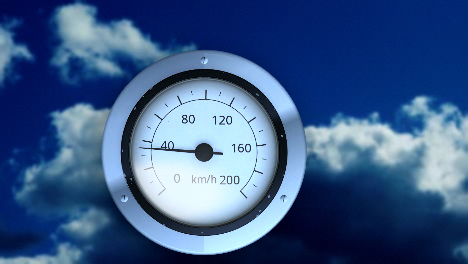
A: 35 km/h
